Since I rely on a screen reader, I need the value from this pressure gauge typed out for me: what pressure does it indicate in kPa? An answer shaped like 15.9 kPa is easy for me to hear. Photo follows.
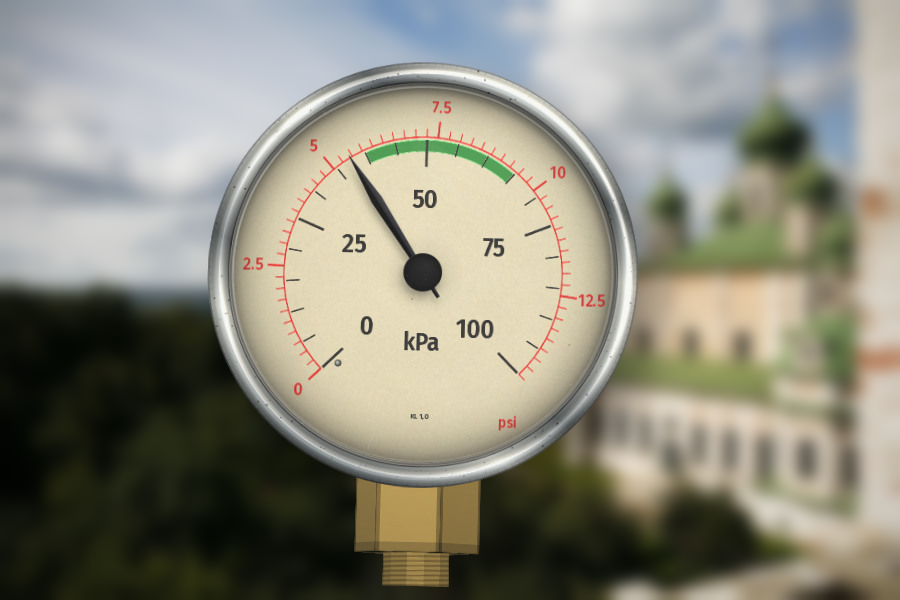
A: 37.5 kPa
